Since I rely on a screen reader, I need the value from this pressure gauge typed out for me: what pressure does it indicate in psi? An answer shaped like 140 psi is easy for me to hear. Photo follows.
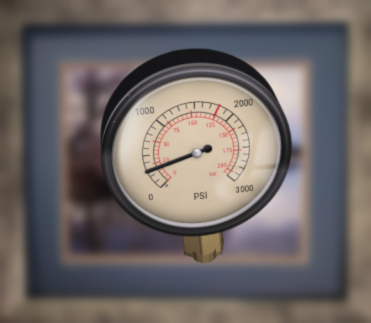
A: 300 psi
